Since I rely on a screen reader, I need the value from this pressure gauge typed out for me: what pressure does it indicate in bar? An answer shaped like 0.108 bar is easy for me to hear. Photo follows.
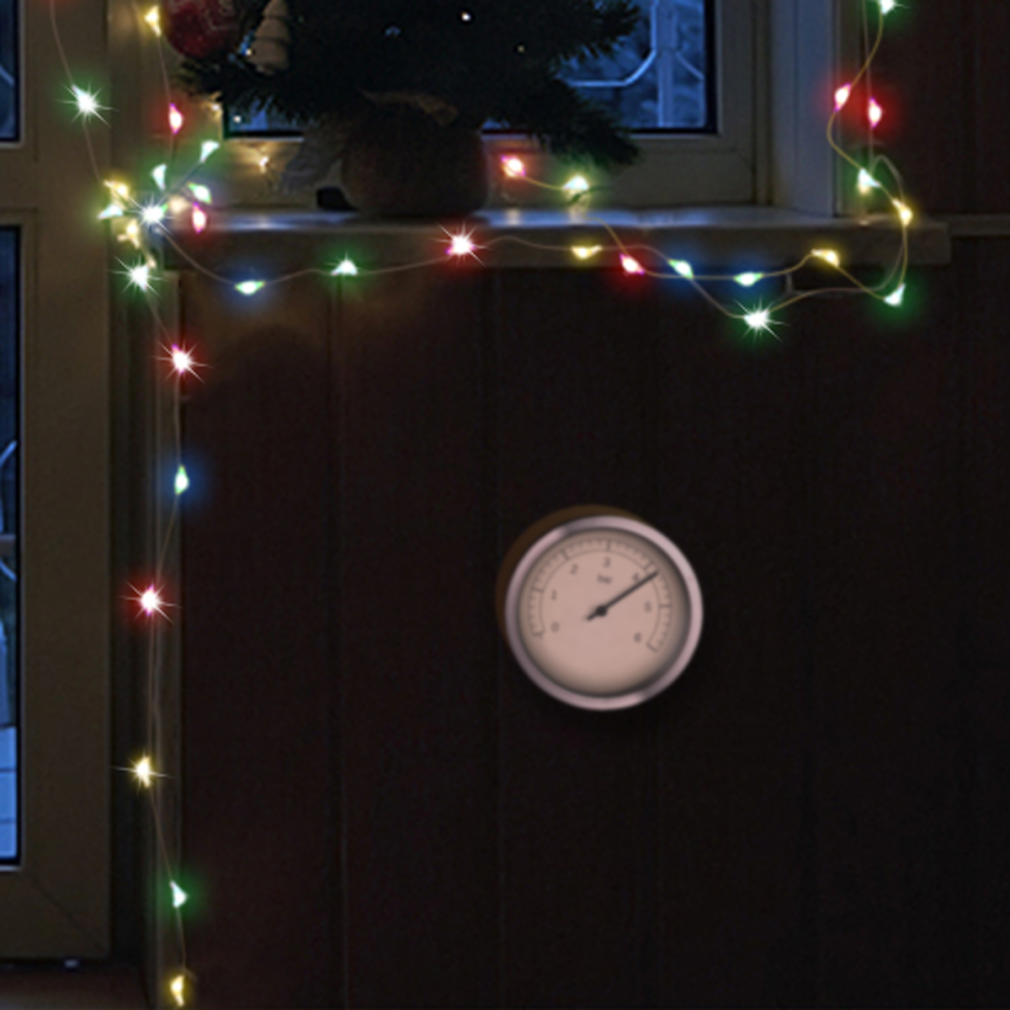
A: 4.2 bar
